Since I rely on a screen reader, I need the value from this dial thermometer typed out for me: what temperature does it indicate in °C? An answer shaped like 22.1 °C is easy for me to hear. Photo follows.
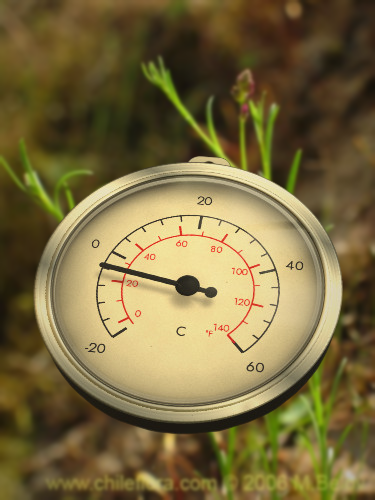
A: -4 °C
